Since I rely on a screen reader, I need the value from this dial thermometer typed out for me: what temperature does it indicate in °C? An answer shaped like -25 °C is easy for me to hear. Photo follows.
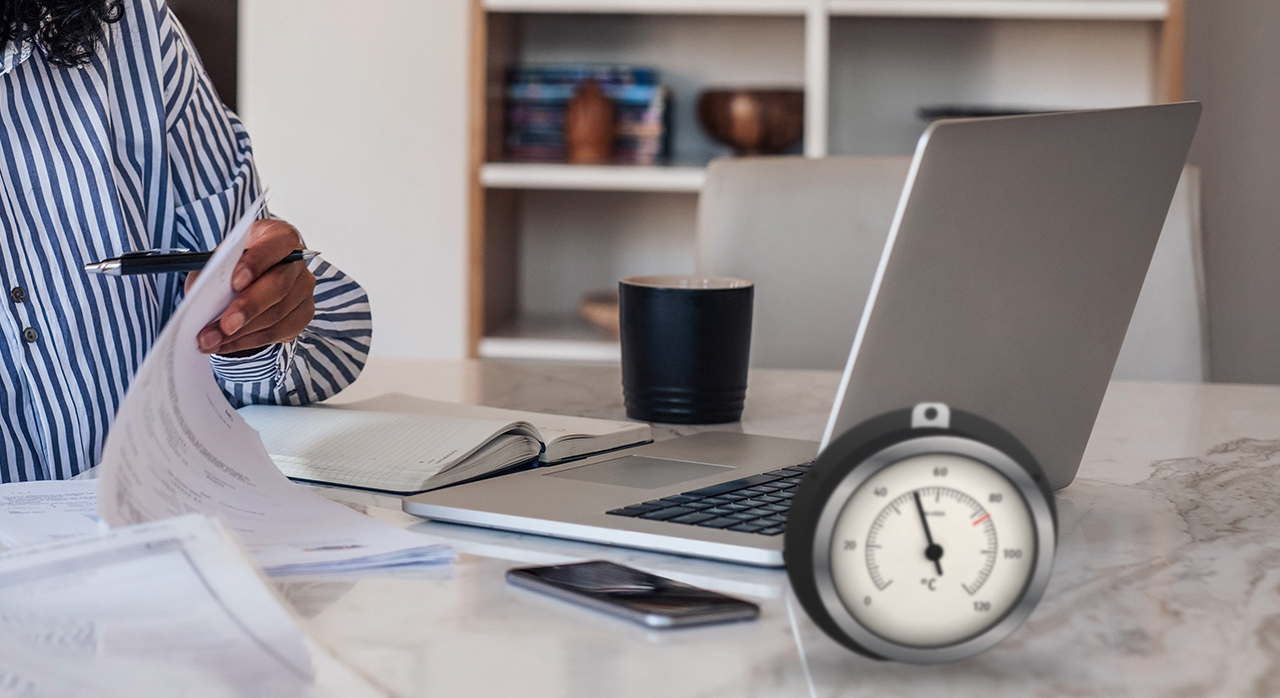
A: 50 °C
